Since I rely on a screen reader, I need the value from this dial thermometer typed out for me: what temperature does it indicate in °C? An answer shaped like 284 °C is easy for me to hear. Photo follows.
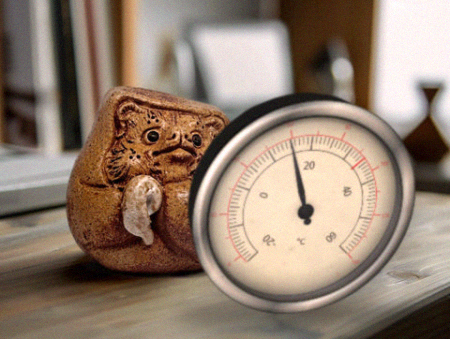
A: 15 °C
